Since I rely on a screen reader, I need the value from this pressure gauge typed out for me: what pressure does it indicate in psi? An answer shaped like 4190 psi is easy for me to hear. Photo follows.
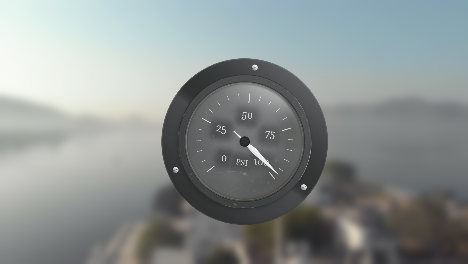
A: 97.5 psi
